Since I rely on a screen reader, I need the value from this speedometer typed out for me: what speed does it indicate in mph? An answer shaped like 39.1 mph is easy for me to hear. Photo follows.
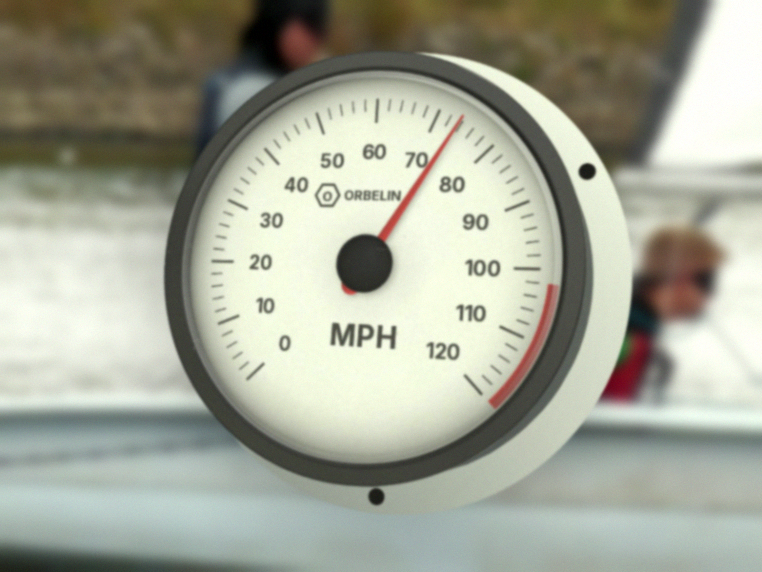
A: 74 mph
